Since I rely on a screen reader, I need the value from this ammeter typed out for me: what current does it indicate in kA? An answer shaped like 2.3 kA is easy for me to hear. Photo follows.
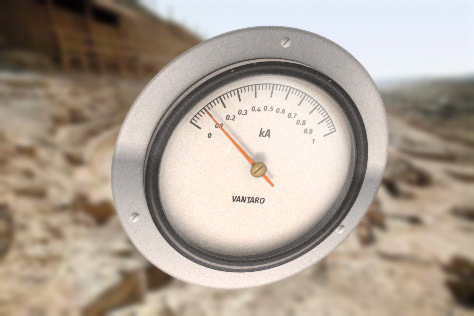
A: 0.1 kA
